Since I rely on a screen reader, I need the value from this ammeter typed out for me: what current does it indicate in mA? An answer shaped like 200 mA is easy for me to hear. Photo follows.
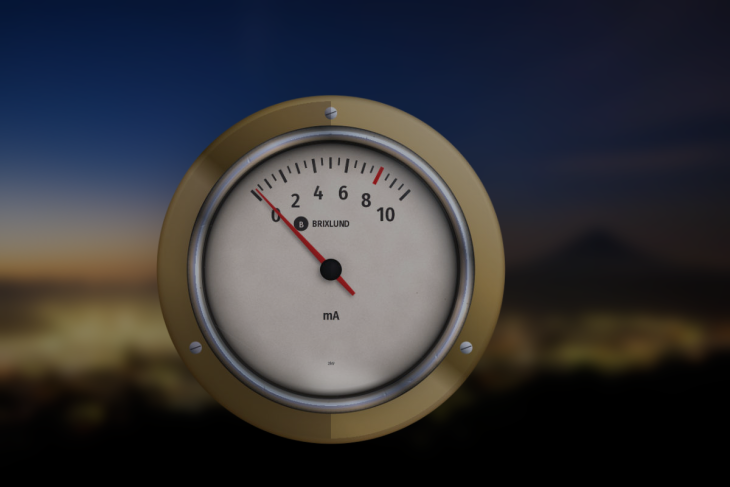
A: 0.25 mA
